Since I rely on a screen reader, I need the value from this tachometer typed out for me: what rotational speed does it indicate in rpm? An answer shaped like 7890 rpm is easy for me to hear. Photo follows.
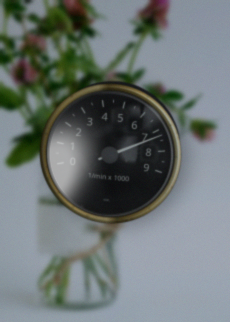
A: 7250 rpm
